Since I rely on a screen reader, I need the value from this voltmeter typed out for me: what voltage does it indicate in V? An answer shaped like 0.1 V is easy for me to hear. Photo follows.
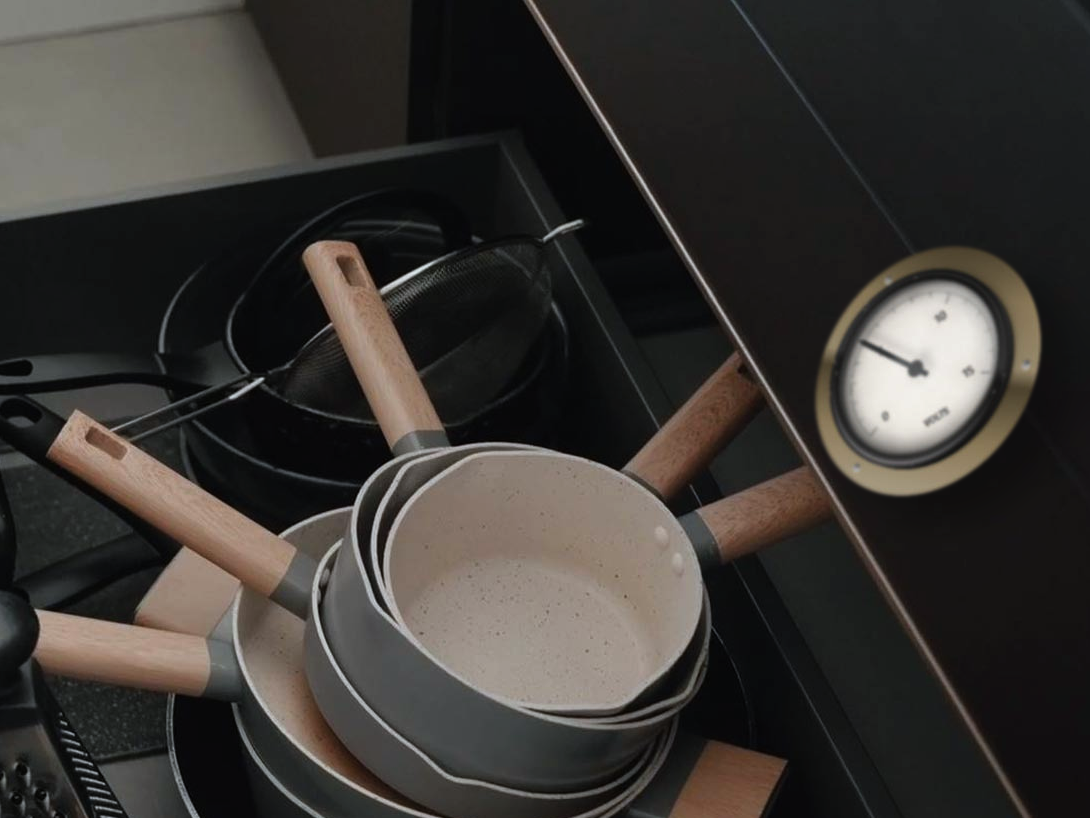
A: 5 V
